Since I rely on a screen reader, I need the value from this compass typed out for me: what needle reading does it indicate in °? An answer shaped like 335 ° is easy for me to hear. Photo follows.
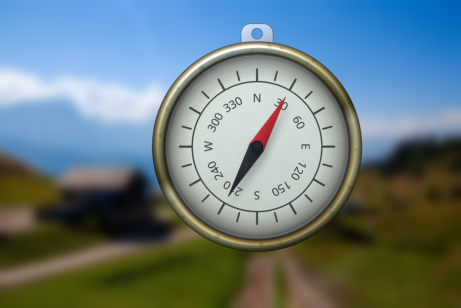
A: 30 °
